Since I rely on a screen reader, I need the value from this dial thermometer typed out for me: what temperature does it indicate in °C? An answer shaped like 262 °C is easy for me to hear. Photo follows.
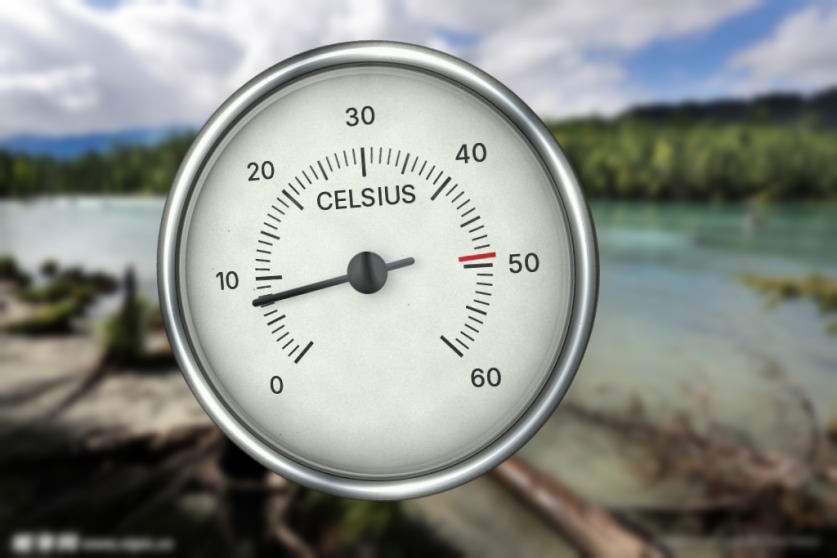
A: 7.5 °C
